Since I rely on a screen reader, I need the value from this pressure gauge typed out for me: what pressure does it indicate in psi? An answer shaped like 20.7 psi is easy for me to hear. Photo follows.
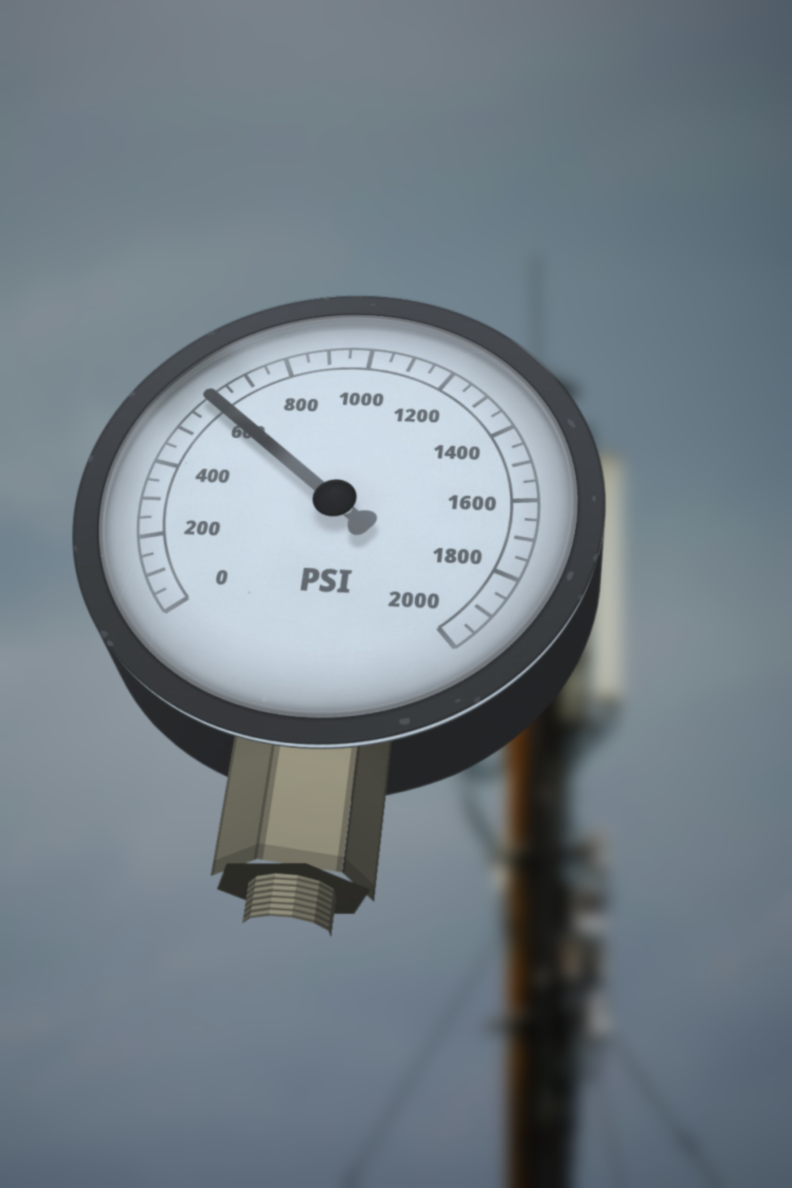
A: 600 psi
